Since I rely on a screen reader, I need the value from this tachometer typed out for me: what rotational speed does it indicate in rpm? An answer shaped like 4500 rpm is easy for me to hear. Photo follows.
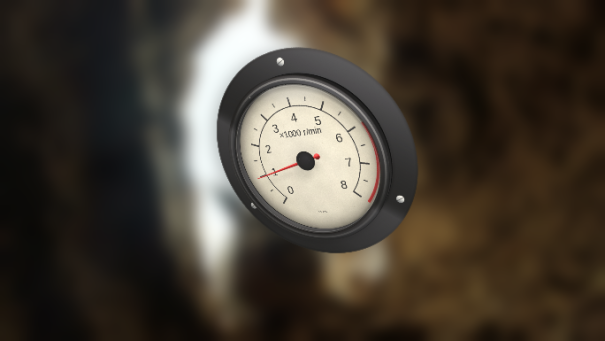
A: 1000 rpm
